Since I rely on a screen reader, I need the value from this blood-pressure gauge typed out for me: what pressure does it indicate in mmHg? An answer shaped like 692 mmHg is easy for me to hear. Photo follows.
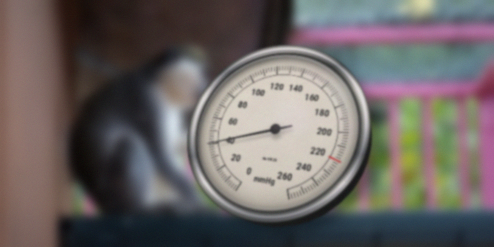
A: 40 mmHg
